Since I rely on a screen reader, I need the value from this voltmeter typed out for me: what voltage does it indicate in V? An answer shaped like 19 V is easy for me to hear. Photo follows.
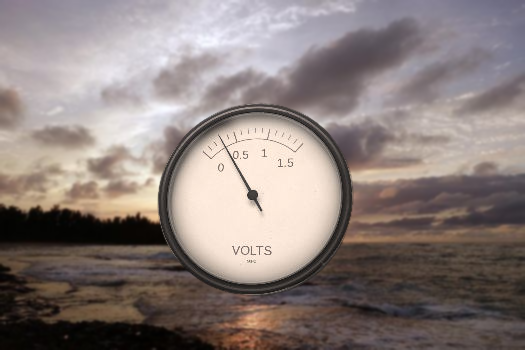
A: 0.3 V
